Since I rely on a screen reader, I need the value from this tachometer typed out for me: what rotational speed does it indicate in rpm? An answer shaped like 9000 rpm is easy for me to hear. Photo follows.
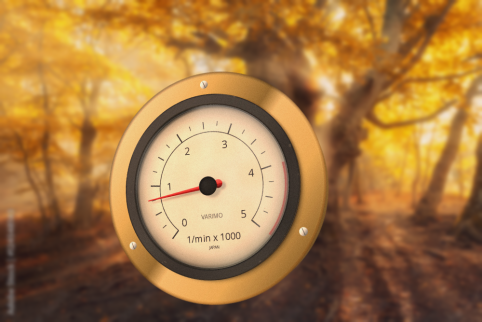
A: 750 rpm
